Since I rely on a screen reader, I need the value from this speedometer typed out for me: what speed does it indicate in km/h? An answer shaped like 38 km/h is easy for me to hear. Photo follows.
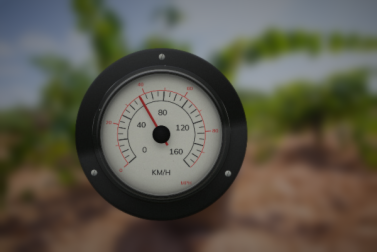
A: 60 km/h
